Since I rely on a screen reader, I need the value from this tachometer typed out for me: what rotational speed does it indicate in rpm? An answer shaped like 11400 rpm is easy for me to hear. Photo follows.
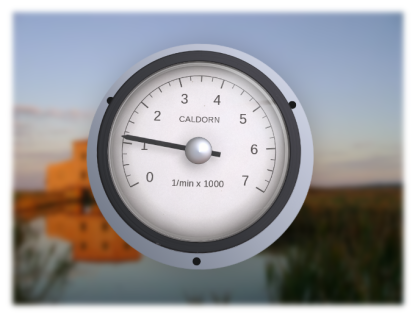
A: 1125 rpm
